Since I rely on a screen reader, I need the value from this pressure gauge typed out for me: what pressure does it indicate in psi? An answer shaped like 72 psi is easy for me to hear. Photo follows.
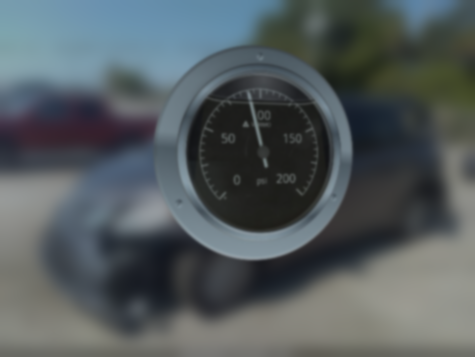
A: 90 psi
